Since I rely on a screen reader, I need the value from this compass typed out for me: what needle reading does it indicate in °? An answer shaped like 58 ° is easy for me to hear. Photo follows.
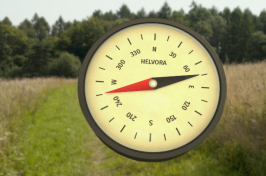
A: 255 °
